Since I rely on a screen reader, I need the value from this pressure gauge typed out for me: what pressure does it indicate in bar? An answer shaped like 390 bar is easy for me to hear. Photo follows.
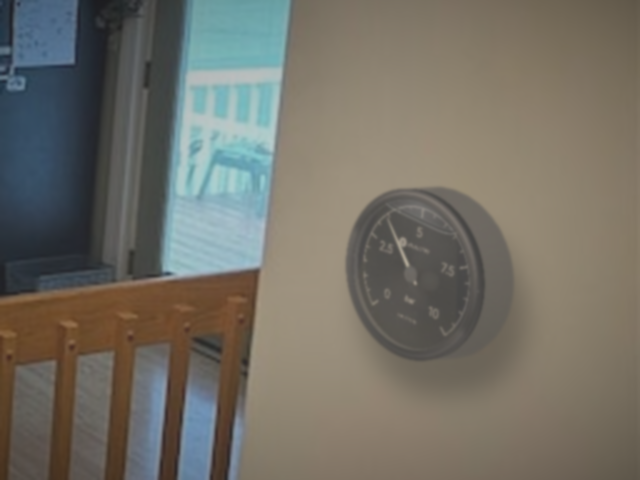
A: 3.5 bar
